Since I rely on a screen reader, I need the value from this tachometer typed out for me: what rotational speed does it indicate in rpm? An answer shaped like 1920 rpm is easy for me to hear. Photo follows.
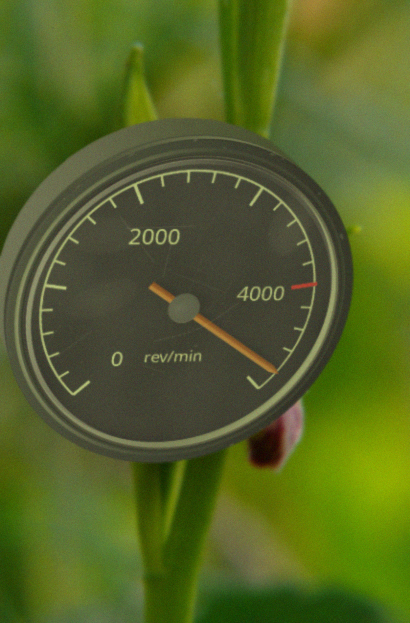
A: 4800 rpm
